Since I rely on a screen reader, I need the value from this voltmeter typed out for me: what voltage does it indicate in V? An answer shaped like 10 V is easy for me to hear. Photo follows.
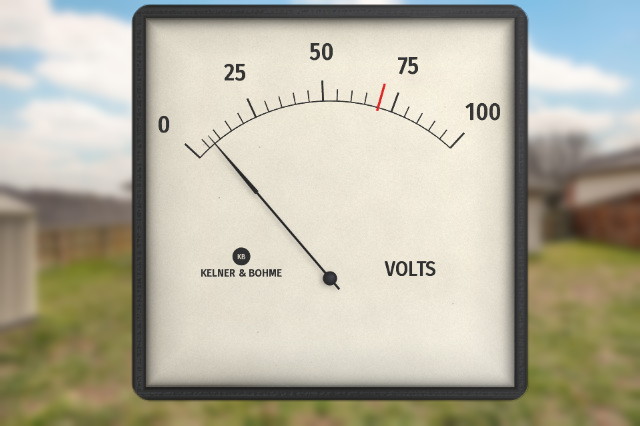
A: 7.5 V
